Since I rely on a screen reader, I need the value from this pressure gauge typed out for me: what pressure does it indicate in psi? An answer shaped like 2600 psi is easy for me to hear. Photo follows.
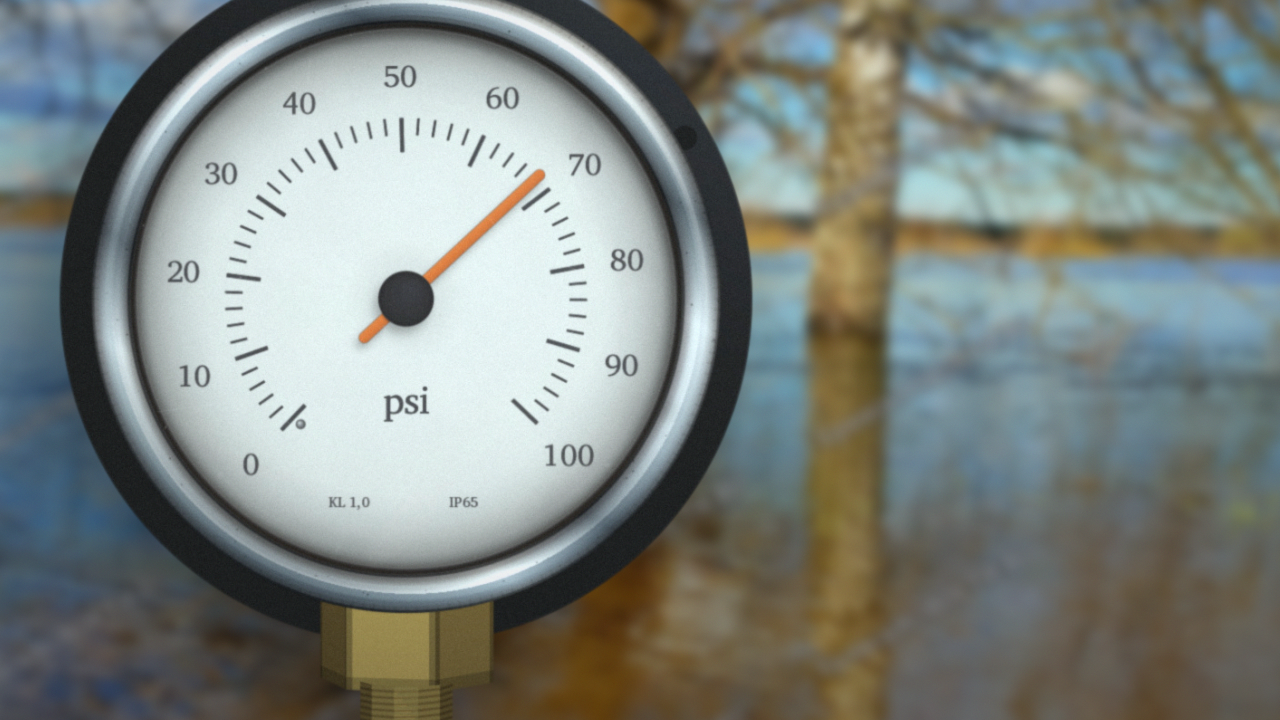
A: 68 psi
